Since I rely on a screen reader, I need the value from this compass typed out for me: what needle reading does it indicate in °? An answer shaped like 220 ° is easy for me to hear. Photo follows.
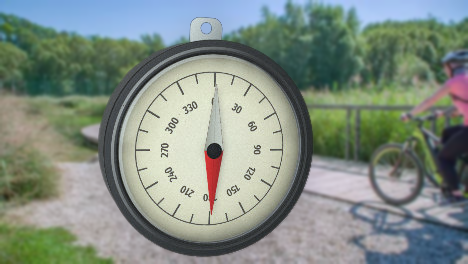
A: 180 °
